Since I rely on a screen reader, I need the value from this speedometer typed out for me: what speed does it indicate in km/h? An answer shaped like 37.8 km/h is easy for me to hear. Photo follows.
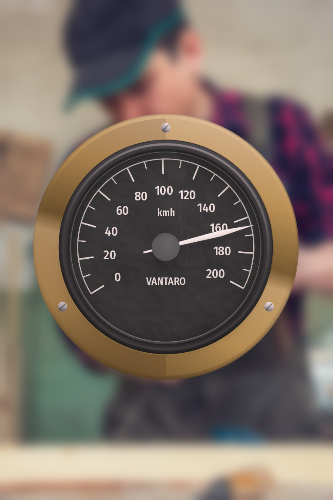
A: 165 km/h
